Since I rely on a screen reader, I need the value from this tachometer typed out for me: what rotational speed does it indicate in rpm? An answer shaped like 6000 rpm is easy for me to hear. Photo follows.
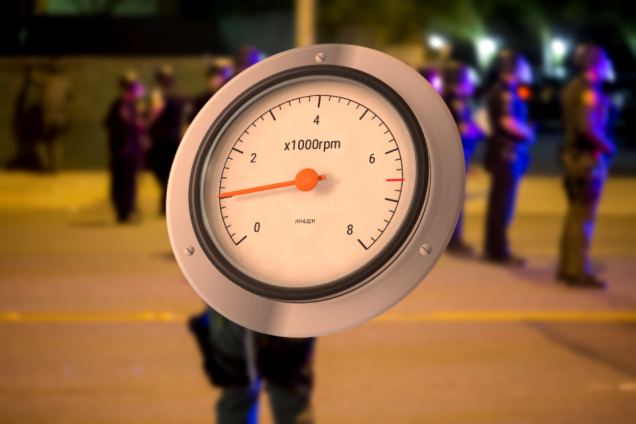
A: 1000 rpm
